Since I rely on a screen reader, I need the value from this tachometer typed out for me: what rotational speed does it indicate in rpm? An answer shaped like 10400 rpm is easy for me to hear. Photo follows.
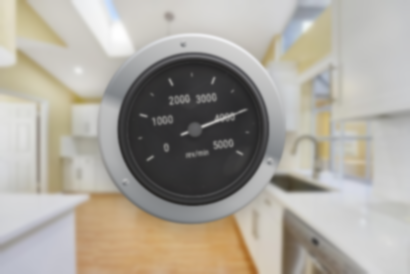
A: 4000 rpm
